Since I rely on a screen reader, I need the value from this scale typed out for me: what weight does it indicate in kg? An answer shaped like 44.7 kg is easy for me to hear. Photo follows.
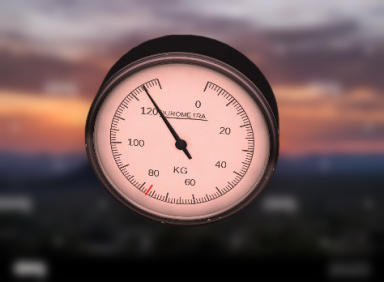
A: 125 kg
